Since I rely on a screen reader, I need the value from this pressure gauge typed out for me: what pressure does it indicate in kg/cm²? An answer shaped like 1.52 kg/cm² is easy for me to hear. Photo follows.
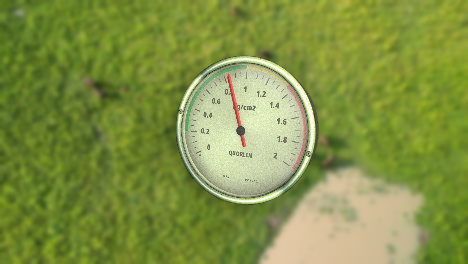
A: 0.85 kg/cm²
